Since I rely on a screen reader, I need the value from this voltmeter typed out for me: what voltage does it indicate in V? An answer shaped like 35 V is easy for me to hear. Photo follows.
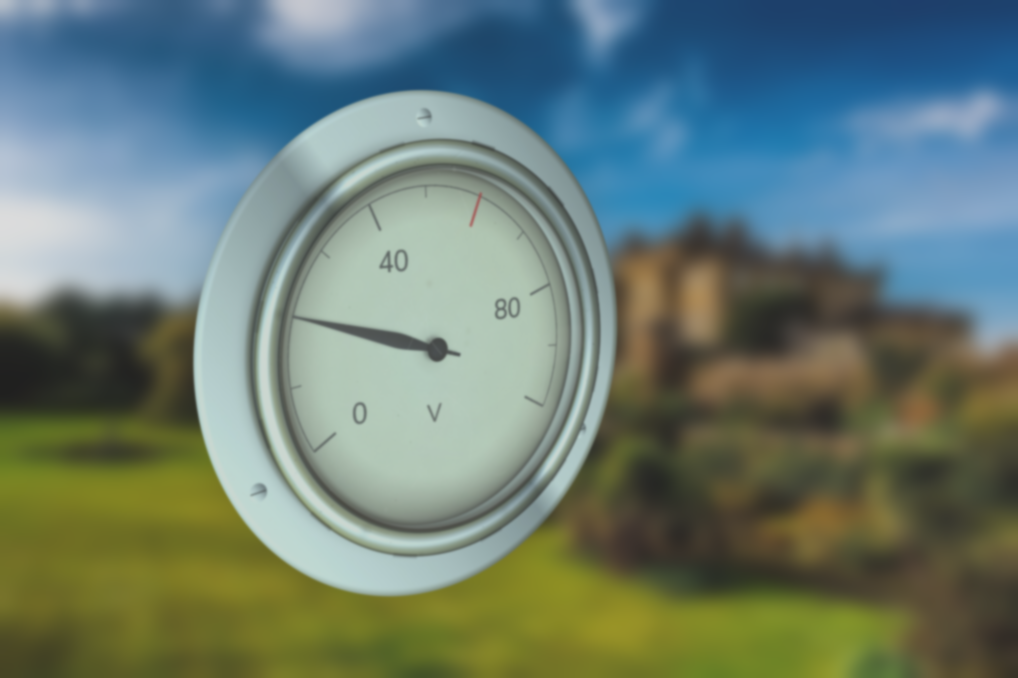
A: 20 V
